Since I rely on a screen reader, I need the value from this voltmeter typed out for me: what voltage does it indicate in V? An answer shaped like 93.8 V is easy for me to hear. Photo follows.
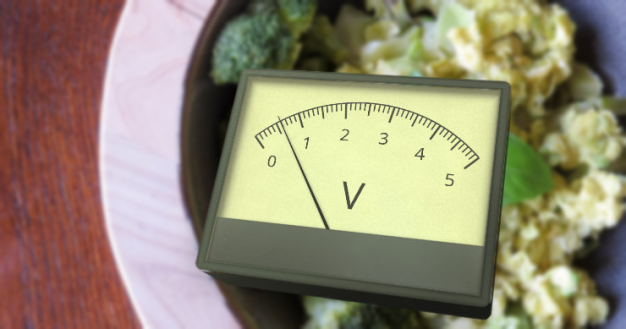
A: 0.6 V
